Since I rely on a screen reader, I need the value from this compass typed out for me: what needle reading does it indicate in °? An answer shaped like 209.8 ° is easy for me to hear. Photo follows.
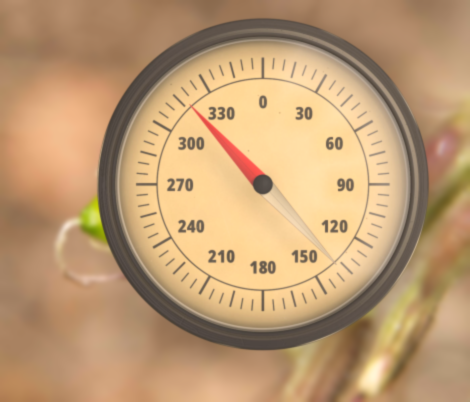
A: 317.5 °
